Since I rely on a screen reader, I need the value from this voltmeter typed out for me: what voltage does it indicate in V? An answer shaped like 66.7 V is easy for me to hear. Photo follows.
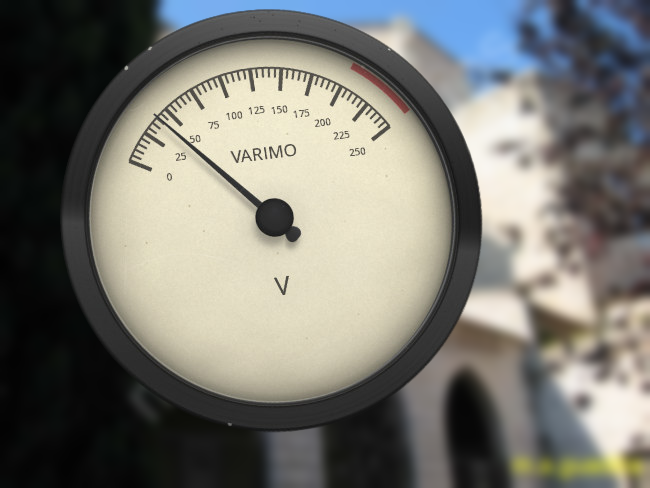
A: 40 V
